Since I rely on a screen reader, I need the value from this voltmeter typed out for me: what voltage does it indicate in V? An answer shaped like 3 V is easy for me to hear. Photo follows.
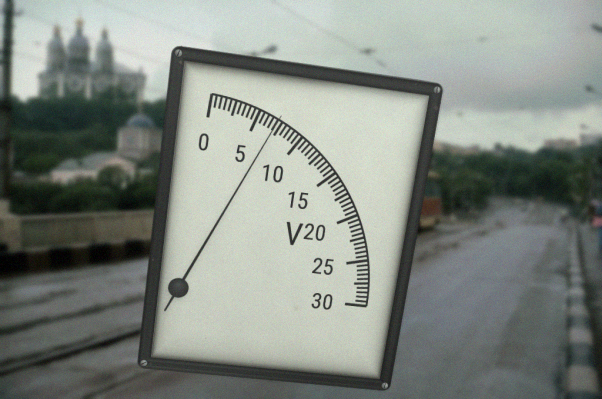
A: 7 V
